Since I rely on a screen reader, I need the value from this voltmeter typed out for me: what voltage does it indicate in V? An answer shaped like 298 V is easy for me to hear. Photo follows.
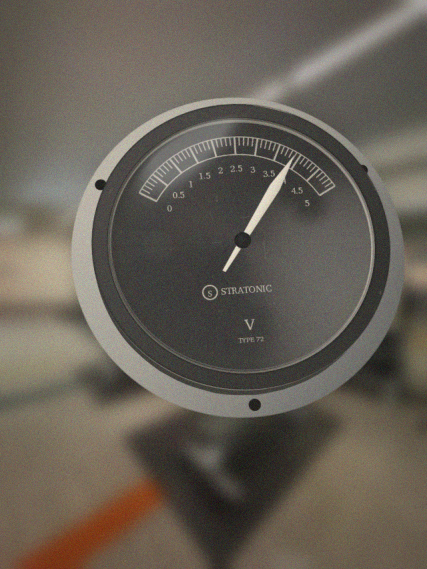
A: 3.9 V
